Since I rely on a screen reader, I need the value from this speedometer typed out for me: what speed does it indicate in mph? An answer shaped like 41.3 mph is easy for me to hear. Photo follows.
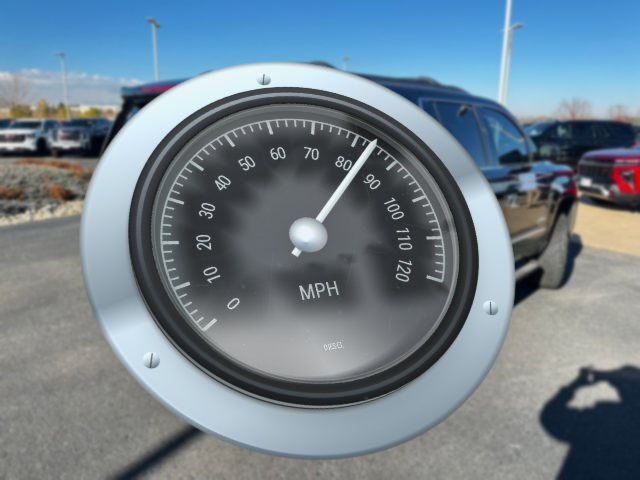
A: 84 mph
